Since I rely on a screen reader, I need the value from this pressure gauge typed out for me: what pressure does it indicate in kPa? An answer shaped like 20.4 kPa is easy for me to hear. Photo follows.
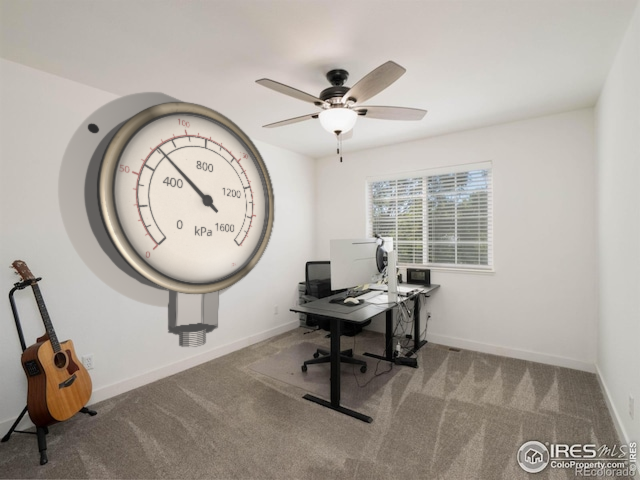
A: 500 kPa
